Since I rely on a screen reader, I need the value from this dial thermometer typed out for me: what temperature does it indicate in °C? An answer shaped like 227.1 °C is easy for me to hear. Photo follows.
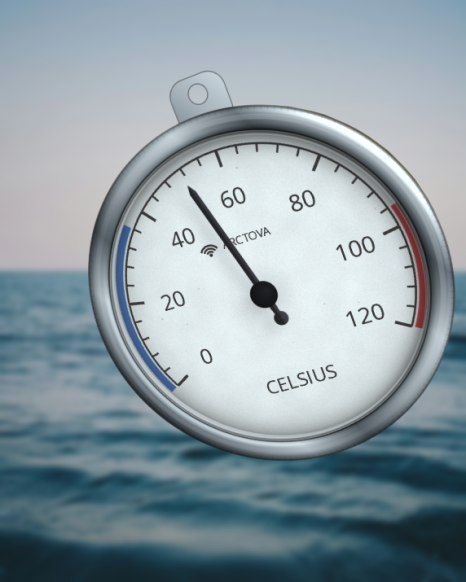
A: 52 °C
